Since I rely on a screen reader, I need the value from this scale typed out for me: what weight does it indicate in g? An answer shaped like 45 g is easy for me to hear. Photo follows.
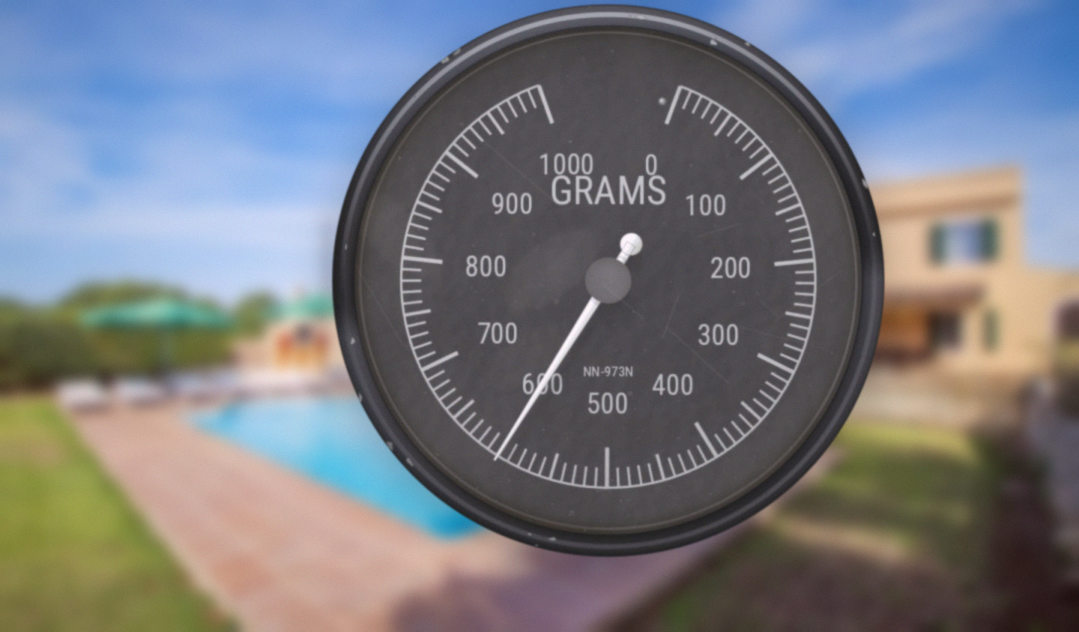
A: 600 g
